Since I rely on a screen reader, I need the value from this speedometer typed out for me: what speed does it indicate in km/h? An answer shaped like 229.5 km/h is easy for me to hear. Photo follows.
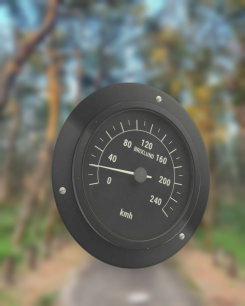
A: 20 km/h
